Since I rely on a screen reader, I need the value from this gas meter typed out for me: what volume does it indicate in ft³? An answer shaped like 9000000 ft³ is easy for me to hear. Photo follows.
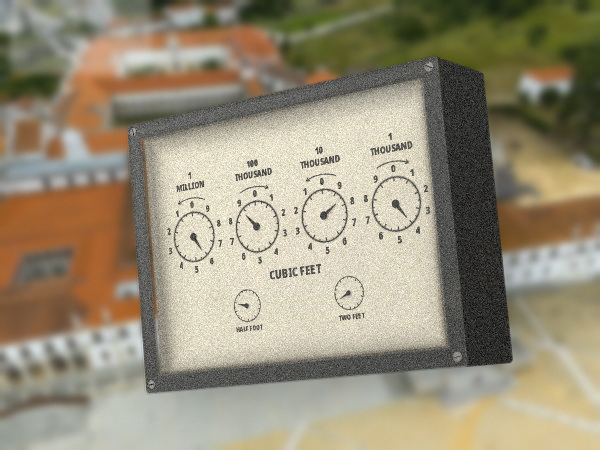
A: 588400 ft³
